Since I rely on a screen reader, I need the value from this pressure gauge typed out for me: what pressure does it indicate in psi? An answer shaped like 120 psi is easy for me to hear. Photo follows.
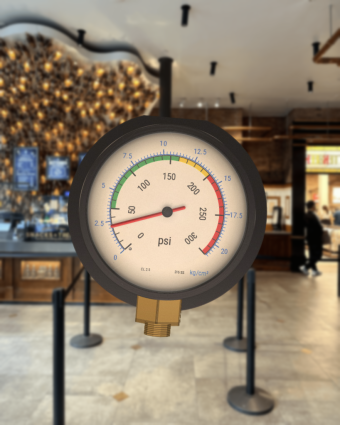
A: 30 psi
